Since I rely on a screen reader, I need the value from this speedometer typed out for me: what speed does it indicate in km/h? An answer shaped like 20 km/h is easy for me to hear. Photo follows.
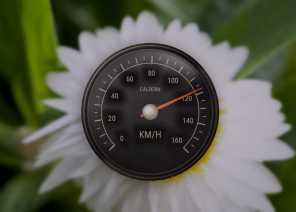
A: 117.5 km/h
